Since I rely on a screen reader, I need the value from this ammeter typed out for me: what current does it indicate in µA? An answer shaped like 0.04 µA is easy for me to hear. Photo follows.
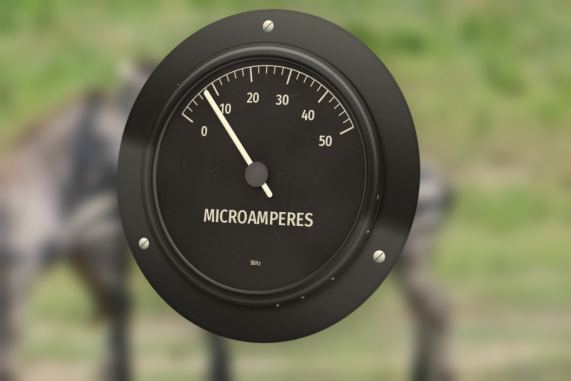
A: 8 µA
